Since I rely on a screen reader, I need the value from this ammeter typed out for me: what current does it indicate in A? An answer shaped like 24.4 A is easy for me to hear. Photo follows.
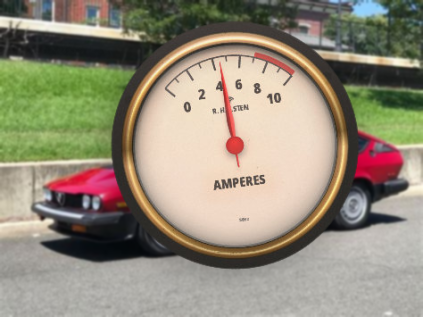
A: 4.5 A
